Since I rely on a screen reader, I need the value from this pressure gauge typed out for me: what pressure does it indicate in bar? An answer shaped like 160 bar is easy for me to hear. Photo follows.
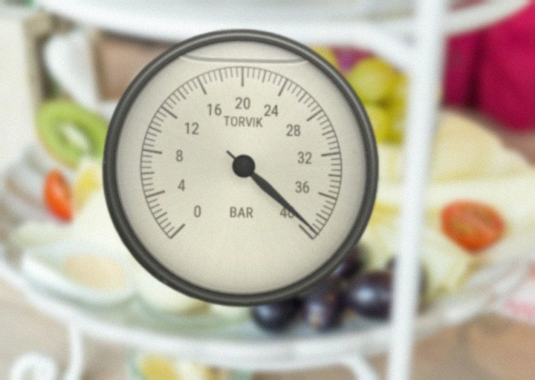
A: 39.5 bar
